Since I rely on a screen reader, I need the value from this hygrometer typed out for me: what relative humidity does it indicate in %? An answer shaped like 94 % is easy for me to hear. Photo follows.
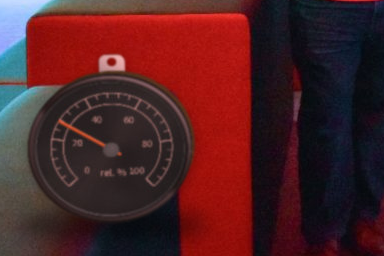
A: 28 %
